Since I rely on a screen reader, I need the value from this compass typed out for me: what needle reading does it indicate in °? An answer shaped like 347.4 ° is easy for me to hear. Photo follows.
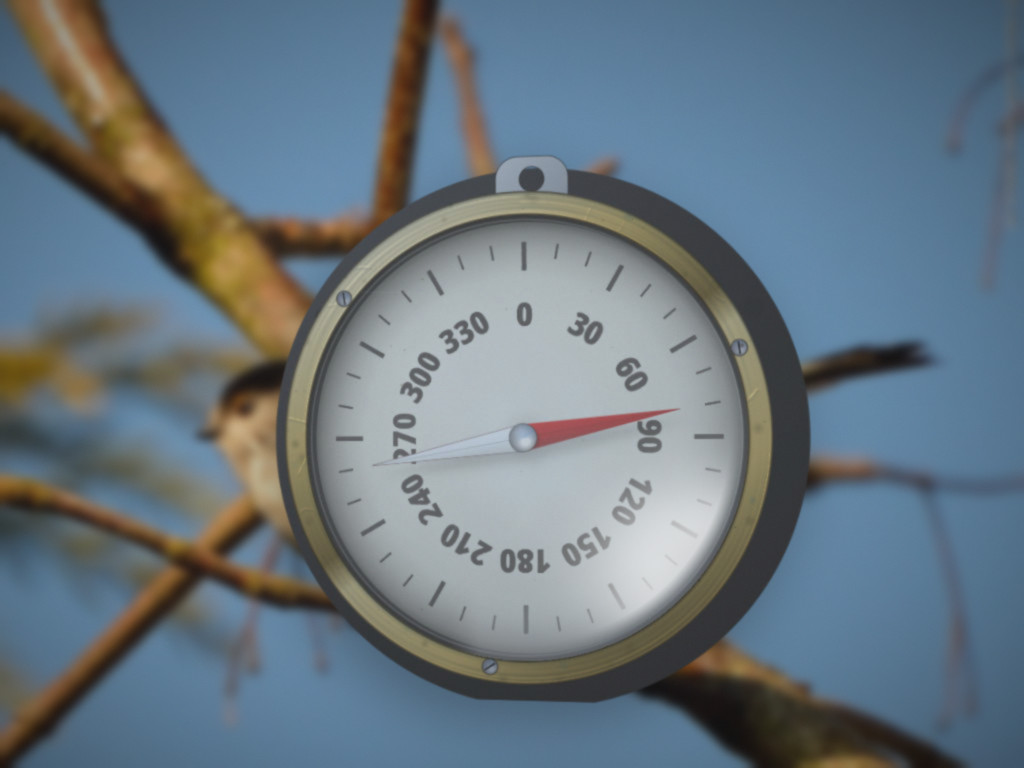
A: 80 °
